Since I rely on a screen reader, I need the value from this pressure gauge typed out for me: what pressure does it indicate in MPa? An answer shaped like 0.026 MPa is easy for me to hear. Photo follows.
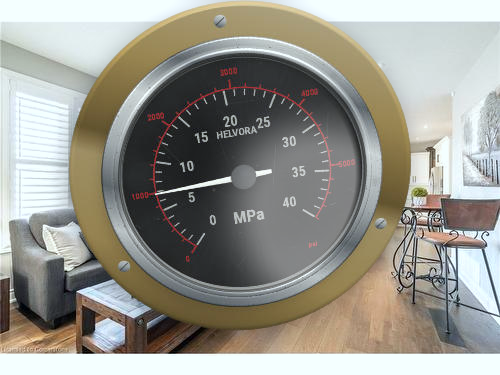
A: 7 MPa
